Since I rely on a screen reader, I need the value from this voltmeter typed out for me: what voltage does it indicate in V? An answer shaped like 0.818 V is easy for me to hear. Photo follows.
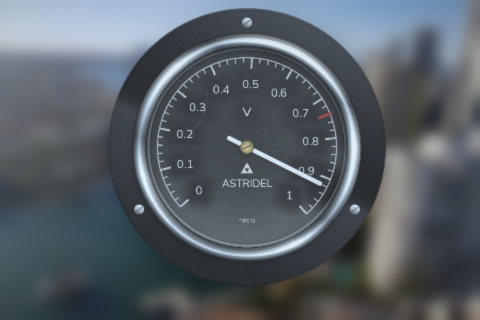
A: 0.92 V
